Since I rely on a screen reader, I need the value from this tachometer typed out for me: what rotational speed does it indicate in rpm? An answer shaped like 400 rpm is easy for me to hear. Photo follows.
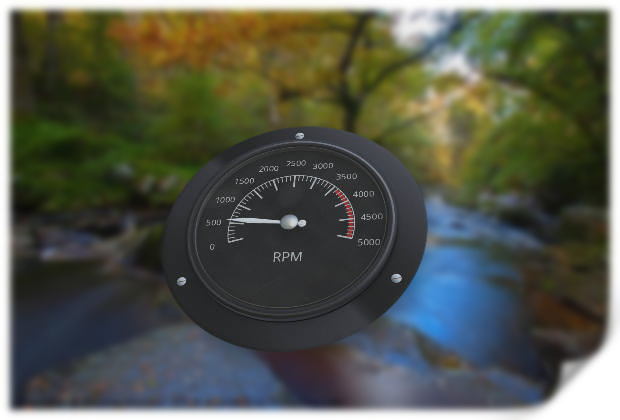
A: 500 rpm
